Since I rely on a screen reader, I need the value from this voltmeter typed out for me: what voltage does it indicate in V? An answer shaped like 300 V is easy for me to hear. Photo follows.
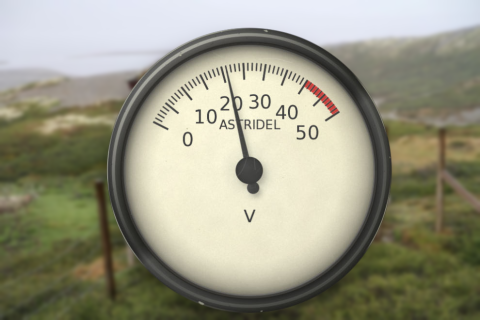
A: 21 V
